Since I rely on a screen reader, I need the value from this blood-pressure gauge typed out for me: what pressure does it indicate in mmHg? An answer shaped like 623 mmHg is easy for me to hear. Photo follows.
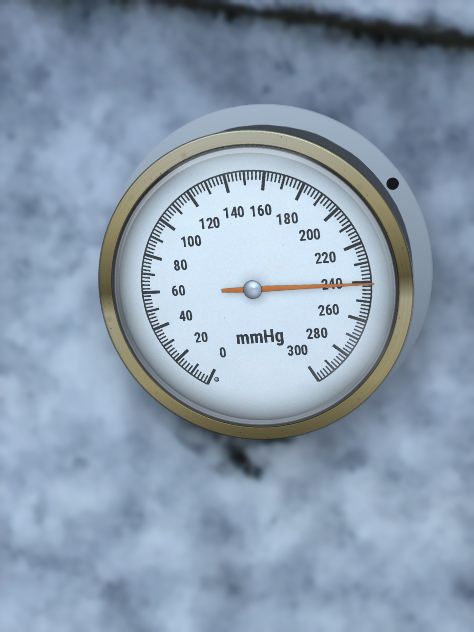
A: 240 mmHg
